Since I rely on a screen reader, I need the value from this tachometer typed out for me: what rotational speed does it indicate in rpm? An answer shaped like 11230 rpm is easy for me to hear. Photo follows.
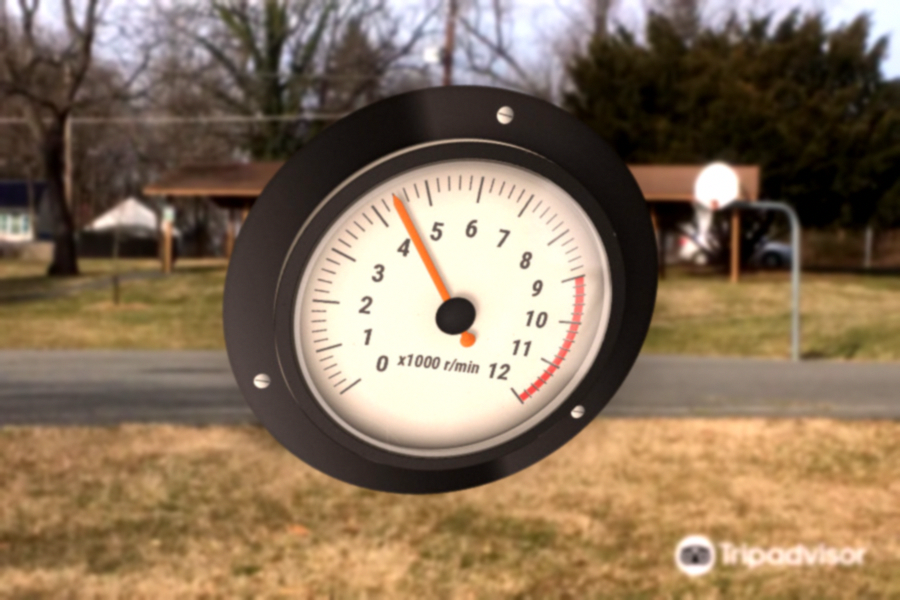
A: 4400 rpm
